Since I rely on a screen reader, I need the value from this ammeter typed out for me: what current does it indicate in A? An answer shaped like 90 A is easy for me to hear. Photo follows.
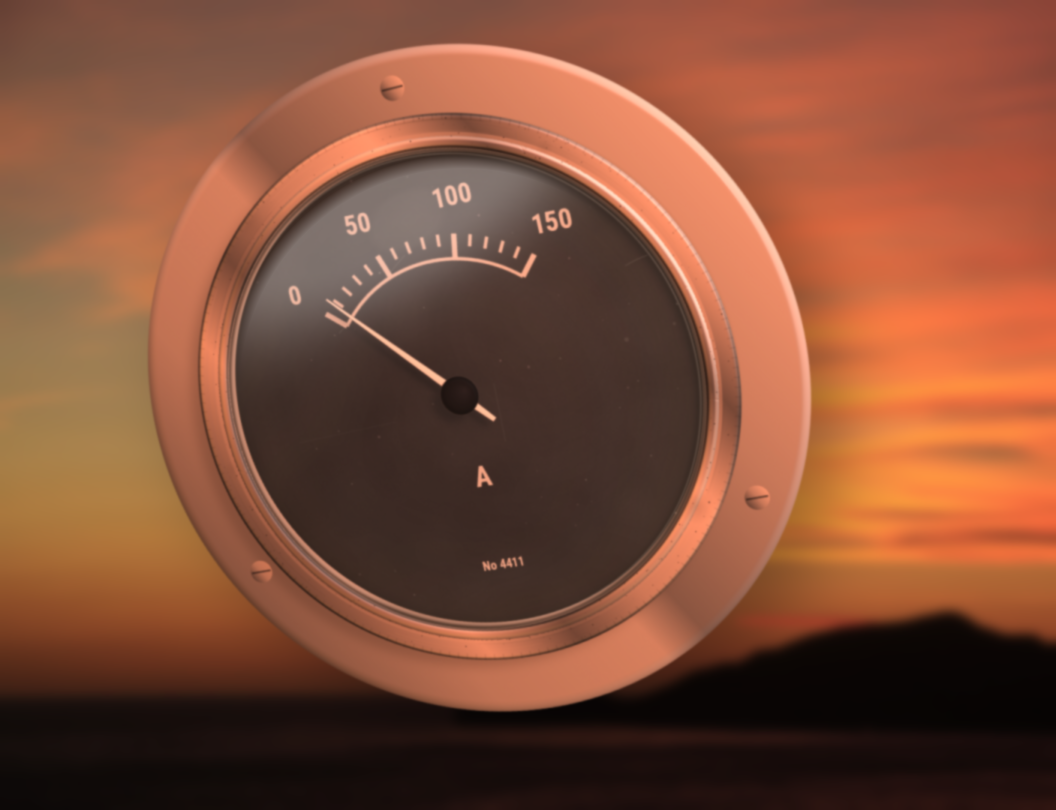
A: 10 A
